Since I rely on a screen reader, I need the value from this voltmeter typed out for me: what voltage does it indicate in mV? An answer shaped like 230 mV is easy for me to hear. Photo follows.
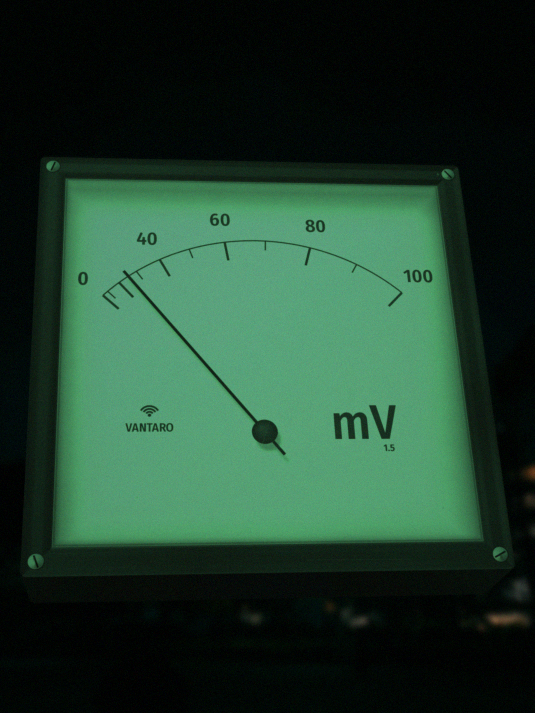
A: 25 mV
